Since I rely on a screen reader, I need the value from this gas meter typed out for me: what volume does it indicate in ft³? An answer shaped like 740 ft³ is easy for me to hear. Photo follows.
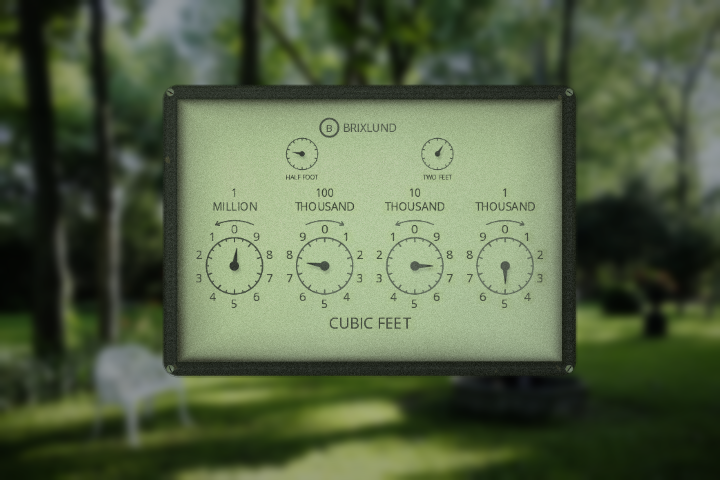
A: 977500 ft³
